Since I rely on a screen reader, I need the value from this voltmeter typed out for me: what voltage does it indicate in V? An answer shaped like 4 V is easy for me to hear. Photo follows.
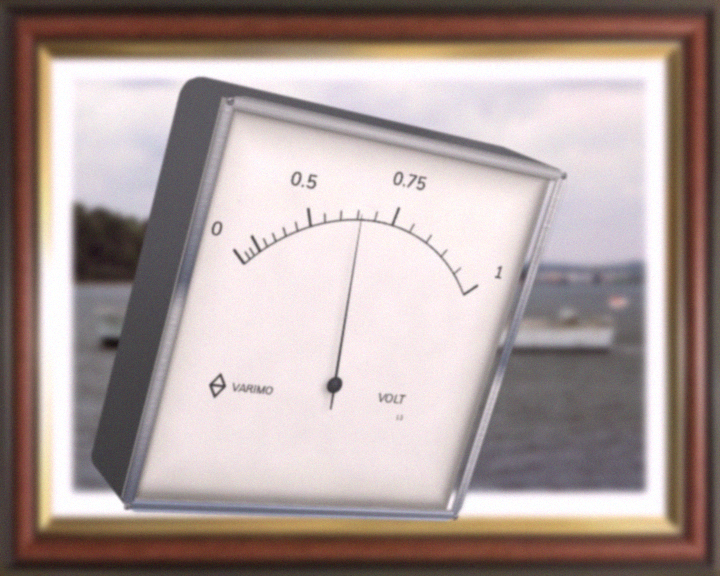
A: 0.65 V
